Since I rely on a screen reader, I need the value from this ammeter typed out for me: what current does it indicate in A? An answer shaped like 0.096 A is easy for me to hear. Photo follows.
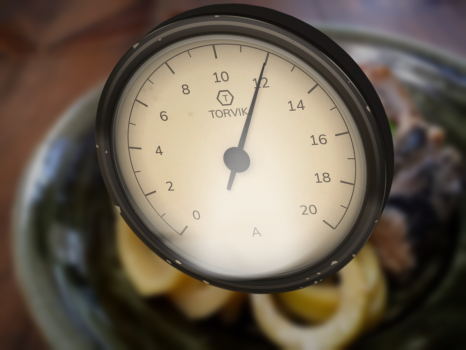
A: 12 A
